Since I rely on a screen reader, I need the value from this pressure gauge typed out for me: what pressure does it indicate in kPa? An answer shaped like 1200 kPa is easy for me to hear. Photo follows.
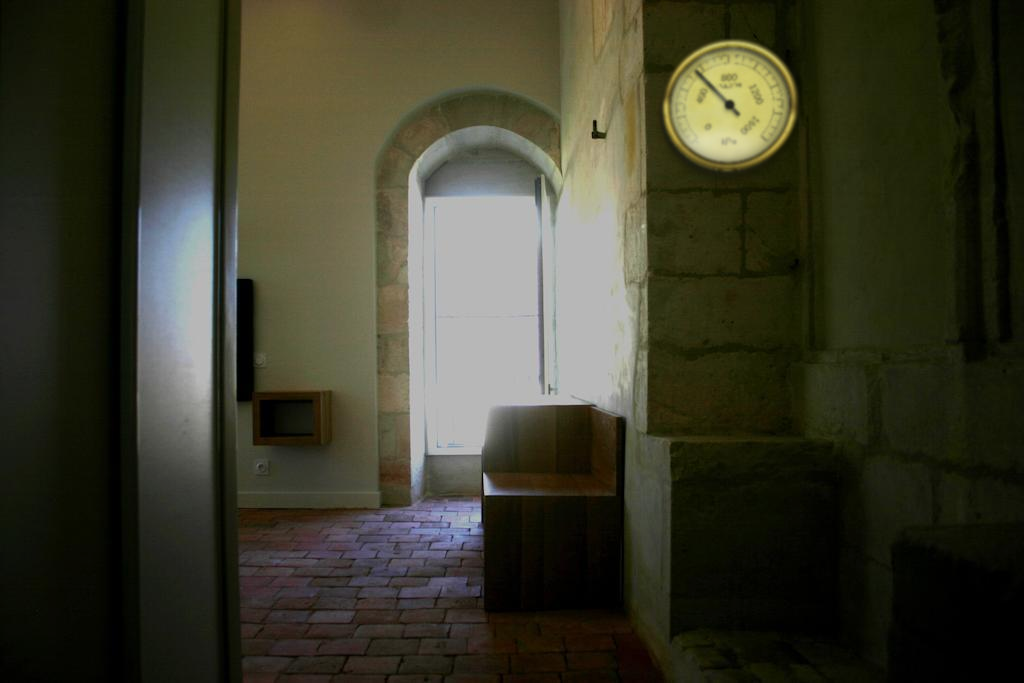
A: 550 kPa
